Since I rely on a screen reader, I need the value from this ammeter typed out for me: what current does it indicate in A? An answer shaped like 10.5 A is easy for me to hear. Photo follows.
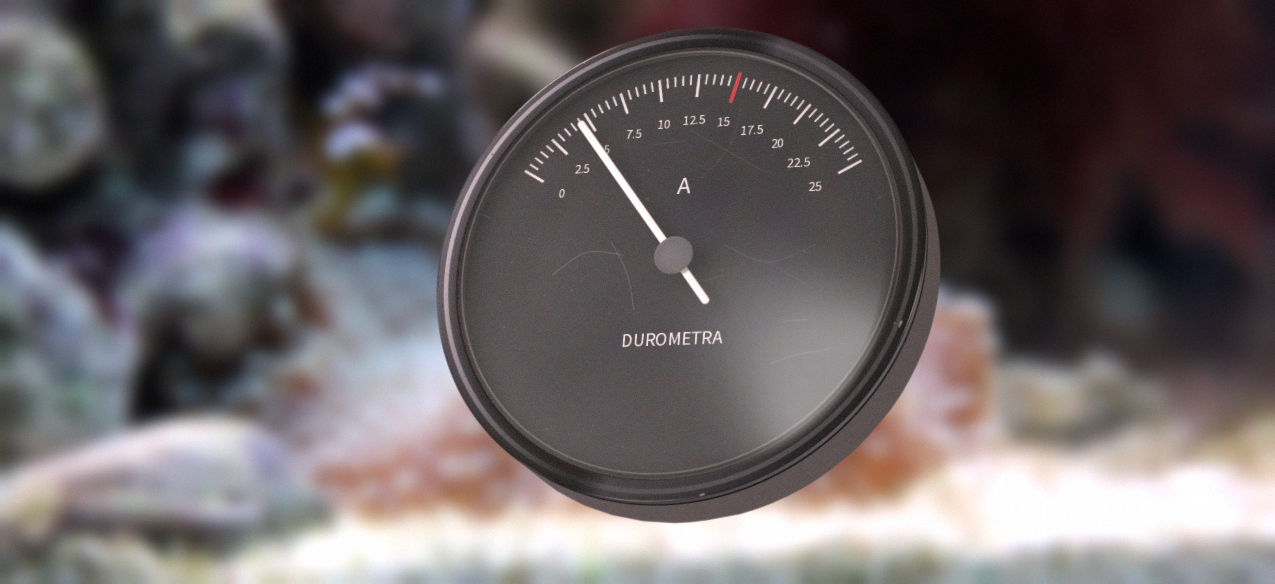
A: 4.5 A
